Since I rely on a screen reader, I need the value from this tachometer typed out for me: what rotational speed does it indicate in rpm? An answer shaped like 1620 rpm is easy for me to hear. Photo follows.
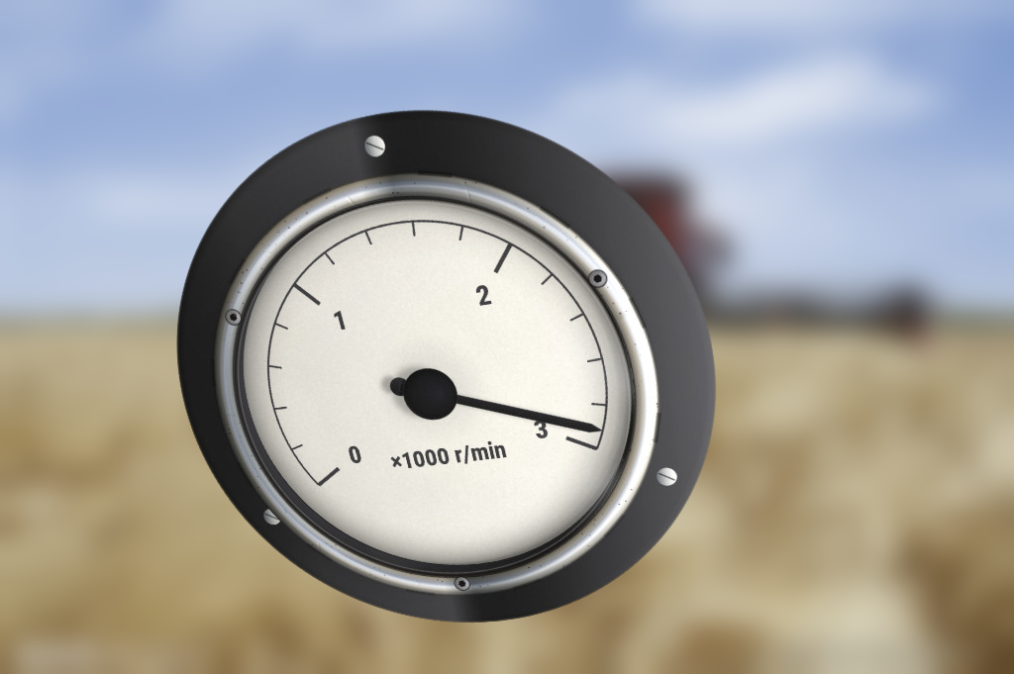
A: 2900 rpm
